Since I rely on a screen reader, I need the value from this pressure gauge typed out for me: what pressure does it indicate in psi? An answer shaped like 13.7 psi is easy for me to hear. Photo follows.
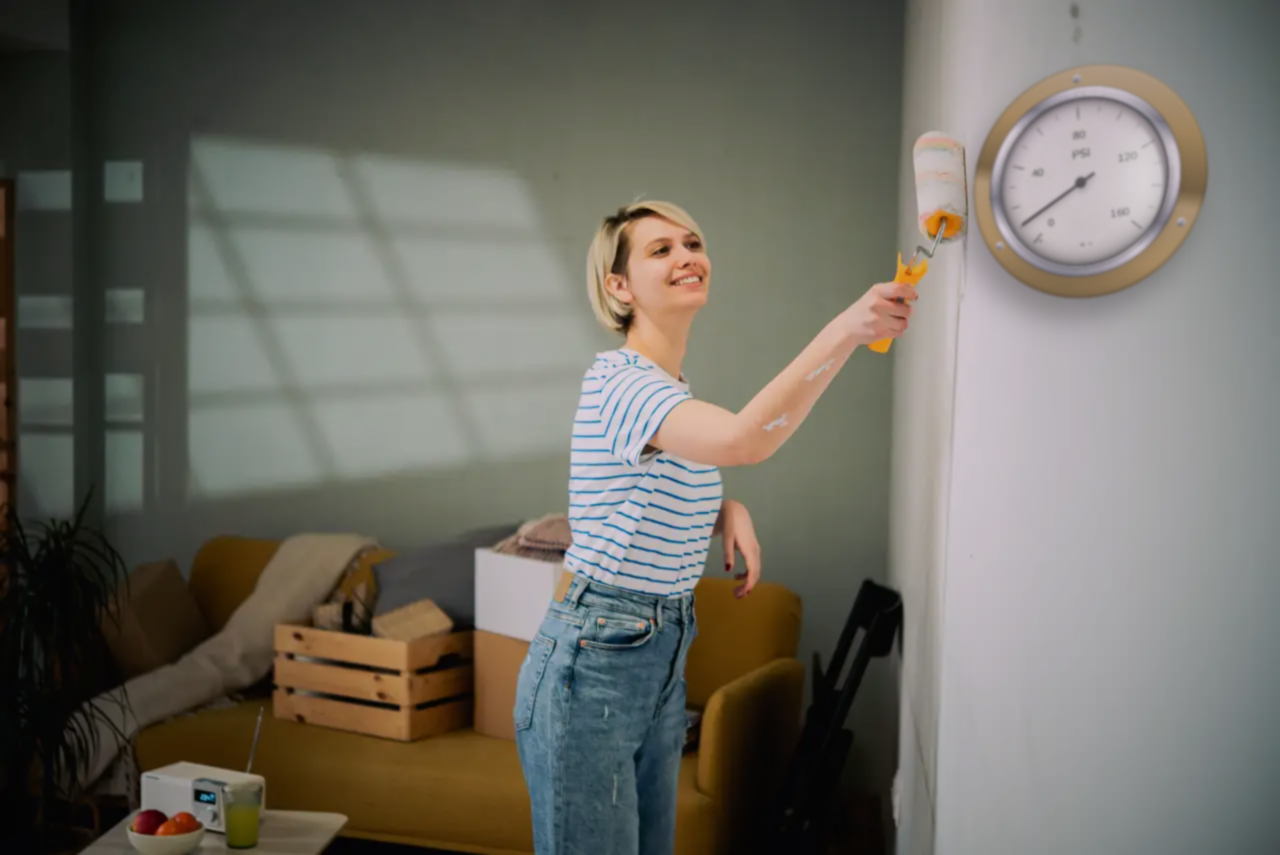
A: 10 psi
